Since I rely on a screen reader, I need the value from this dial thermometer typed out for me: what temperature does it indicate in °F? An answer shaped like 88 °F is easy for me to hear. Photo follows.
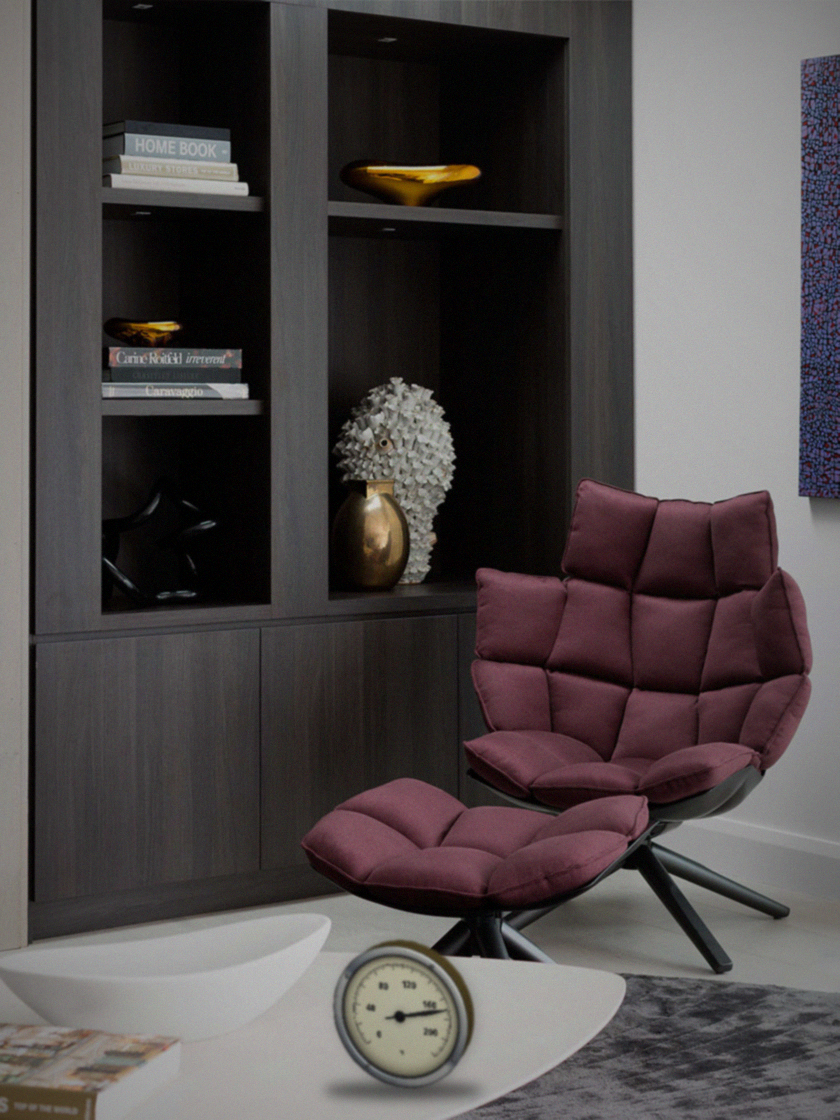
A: 170 °F
